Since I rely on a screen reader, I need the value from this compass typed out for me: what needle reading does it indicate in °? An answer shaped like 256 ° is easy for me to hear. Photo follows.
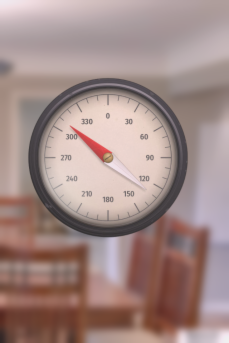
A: 310 °
